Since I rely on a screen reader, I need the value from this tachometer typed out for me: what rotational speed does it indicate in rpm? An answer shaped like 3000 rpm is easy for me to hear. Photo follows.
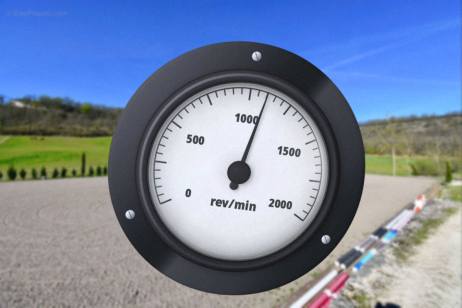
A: 1100 rpm
